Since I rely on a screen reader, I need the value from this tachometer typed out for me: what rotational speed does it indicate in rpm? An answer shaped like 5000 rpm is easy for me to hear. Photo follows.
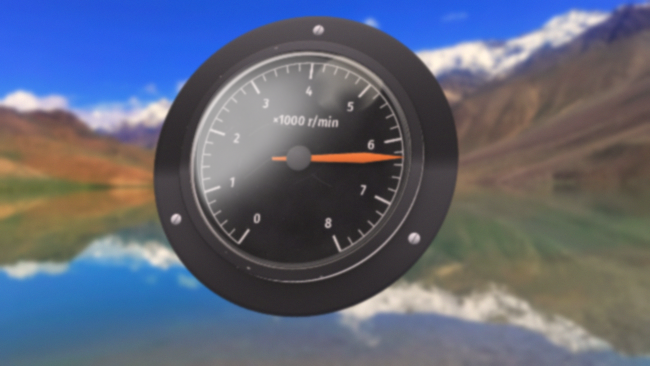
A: 6300 rpm
